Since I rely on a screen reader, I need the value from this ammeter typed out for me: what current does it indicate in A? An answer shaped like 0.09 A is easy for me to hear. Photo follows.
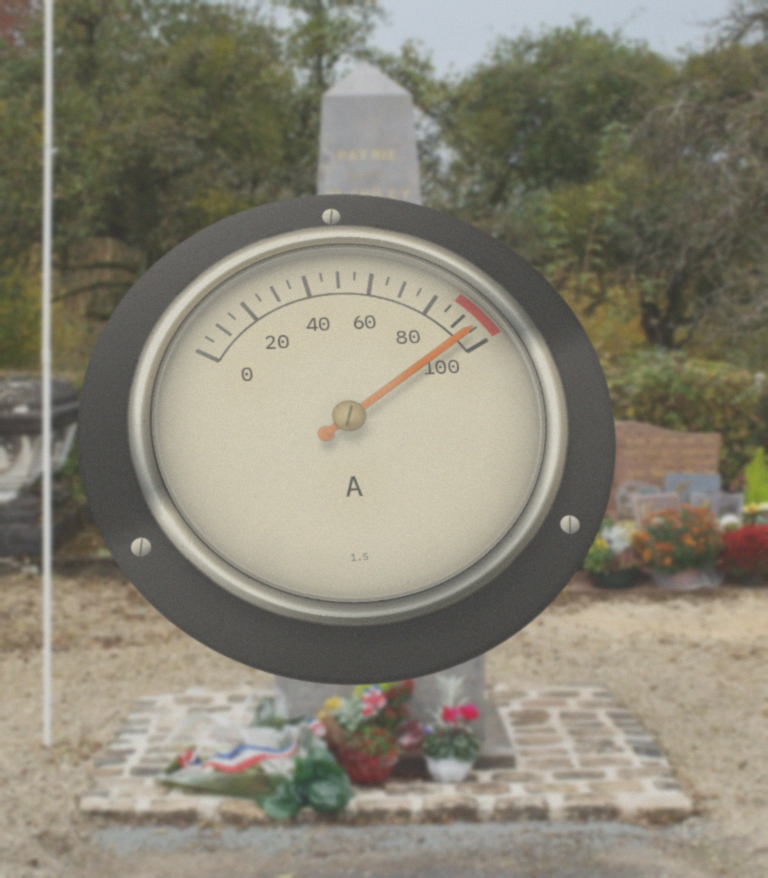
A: 95 A
